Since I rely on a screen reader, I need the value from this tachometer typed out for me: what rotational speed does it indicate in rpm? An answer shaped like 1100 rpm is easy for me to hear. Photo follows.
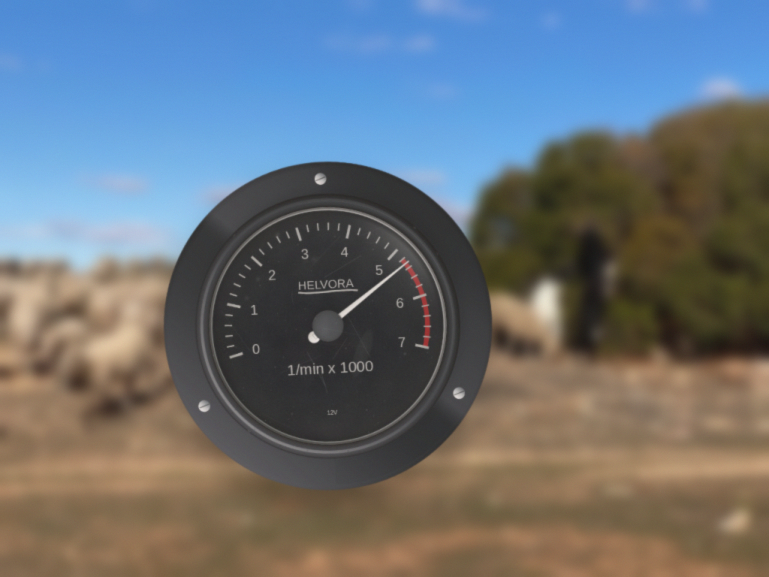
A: 5300 rpm
